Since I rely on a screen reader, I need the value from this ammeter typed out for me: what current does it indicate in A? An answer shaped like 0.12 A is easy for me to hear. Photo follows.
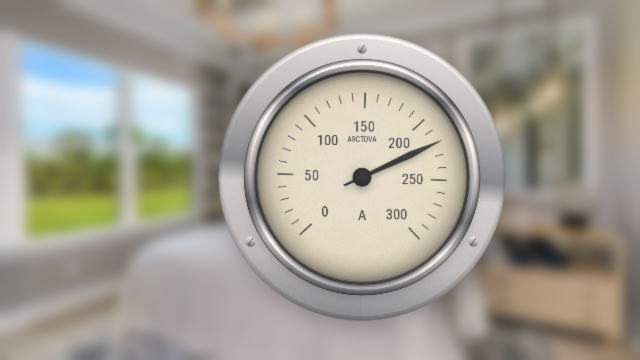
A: 220 A
